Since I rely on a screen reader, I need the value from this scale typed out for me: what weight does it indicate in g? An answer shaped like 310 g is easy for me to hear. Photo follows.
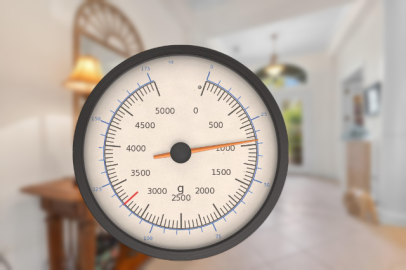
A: 950 g
